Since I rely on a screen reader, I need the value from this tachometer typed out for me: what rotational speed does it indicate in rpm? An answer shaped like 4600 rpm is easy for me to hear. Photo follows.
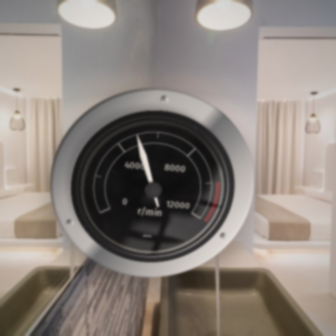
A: 5000 rpm
